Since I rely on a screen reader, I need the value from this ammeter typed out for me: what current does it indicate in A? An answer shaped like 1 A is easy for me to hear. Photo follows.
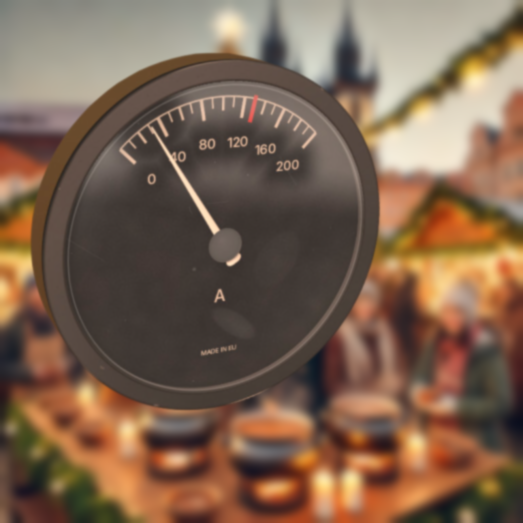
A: 30 A
